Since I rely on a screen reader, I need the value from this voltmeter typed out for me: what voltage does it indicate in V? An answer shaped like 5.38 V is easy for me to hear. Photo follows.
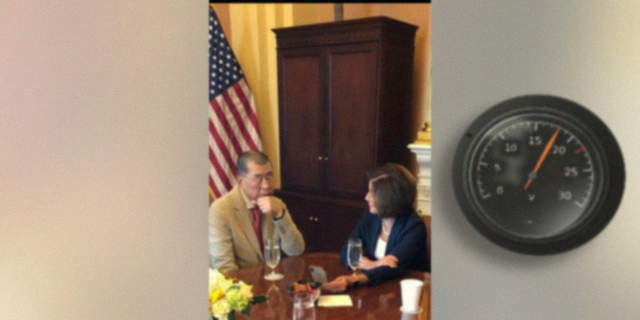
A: 18 V
